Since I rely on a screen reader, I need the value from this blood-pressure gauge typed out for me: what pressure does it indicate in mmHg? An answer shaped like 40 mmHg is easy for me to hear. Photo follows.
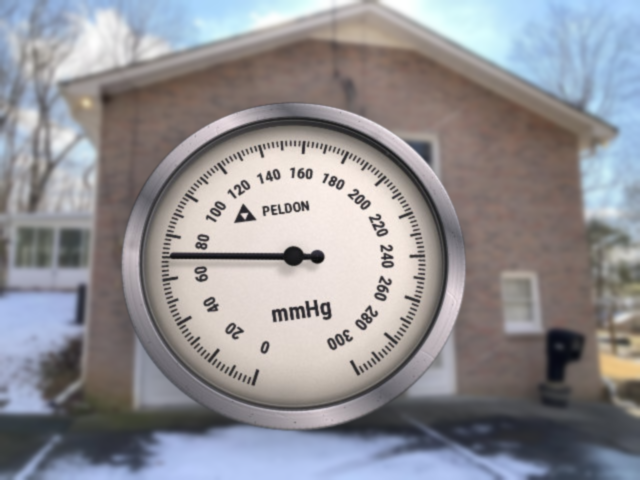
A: 70 mmHg
